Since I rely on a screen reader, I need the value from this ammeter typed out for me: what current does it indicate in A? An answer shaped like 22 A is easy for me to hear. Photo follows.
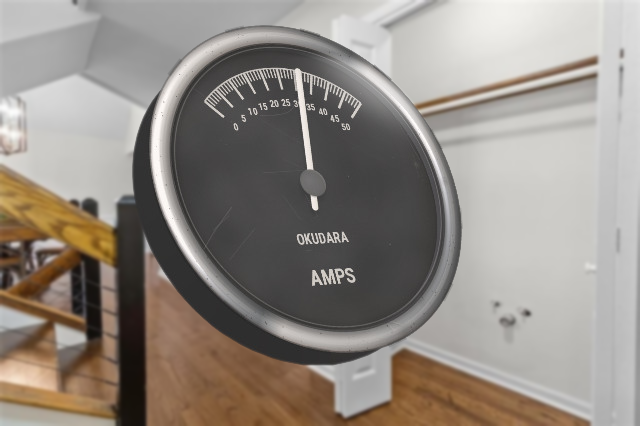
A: 30 A
